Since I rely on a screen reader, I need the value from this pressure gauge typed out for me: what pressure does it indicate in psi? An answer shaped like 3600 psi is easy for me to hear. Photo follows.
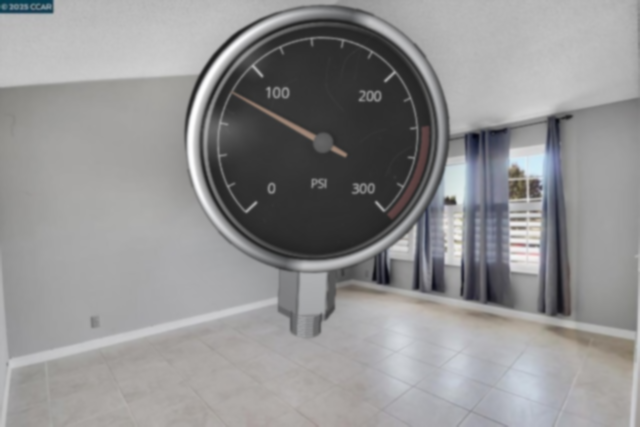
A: 80 psi
